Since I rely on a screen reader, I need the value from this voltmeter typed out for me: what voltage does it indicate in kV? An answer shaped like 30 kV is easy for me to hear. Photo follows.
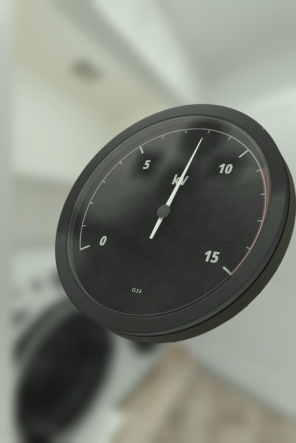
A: 8 kV
